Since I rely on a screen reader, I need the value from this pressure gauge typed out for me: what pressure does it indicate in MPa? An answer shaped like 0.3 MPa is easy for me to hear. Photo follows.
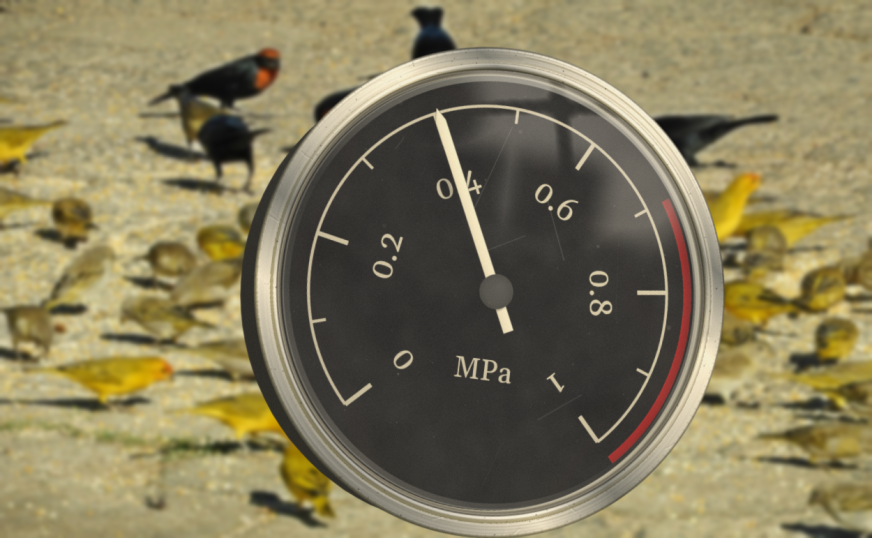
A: 0.4 MPa
